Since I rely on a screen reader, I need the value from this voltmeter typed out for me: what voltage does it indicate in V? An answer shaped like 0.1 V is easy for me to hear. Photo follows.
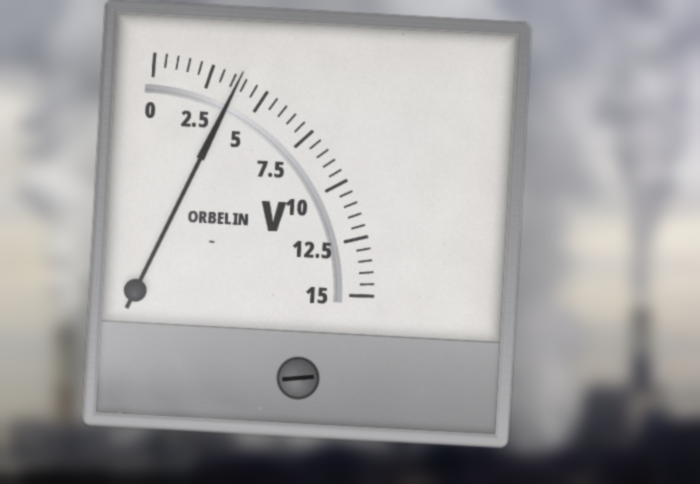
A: 3.75 V
